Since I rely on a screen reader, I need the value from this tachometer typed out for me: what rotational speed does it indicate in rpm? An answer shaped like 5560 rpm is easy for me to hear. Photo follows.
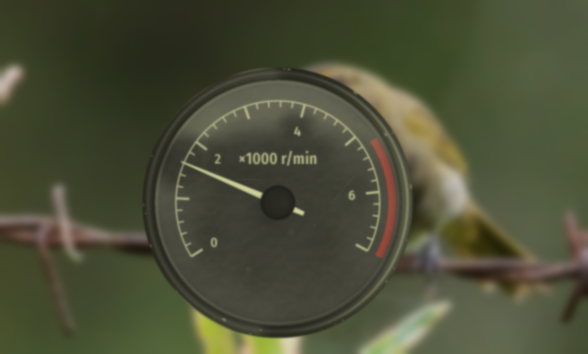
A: 1600 rpm
